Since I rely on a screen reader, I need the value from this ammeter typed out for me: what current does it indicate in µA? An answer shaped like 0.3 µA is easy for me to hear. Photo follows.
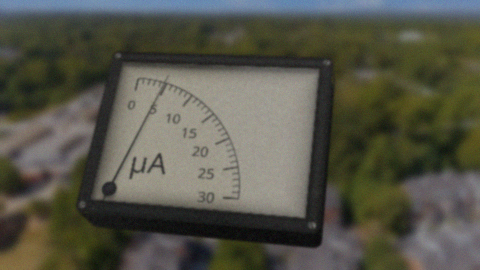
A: 5 µA
